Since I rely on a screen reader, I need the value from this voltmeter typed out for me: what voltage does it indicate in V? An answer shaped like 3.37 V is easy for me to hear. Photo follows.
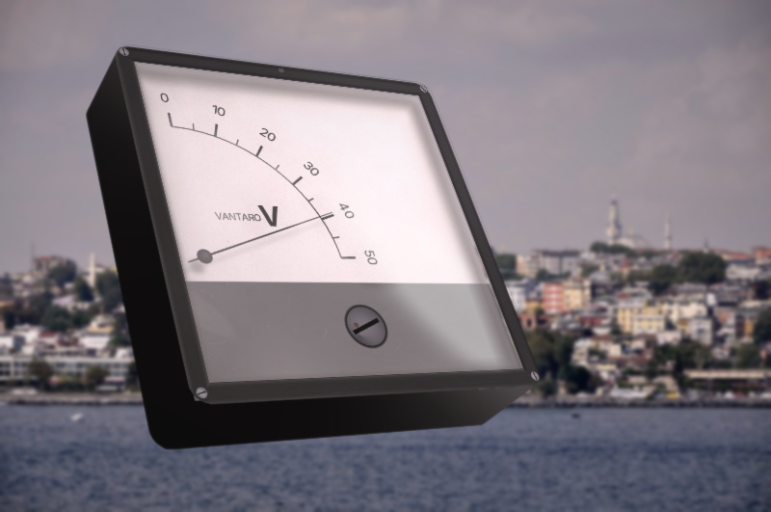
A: 40 V
